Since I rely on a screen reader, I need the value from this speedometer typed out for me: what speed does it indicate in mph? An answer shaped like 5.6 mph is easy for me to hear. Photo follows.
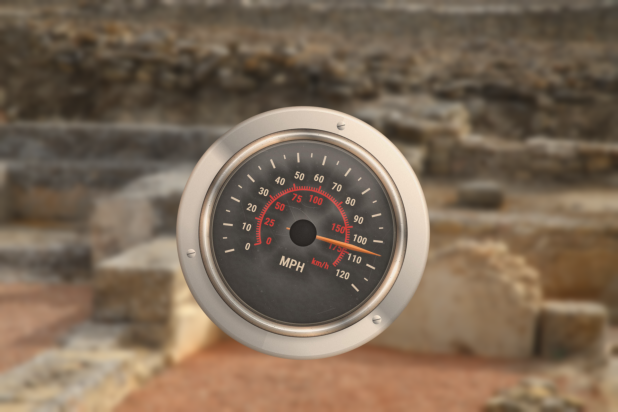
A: 105 mph
